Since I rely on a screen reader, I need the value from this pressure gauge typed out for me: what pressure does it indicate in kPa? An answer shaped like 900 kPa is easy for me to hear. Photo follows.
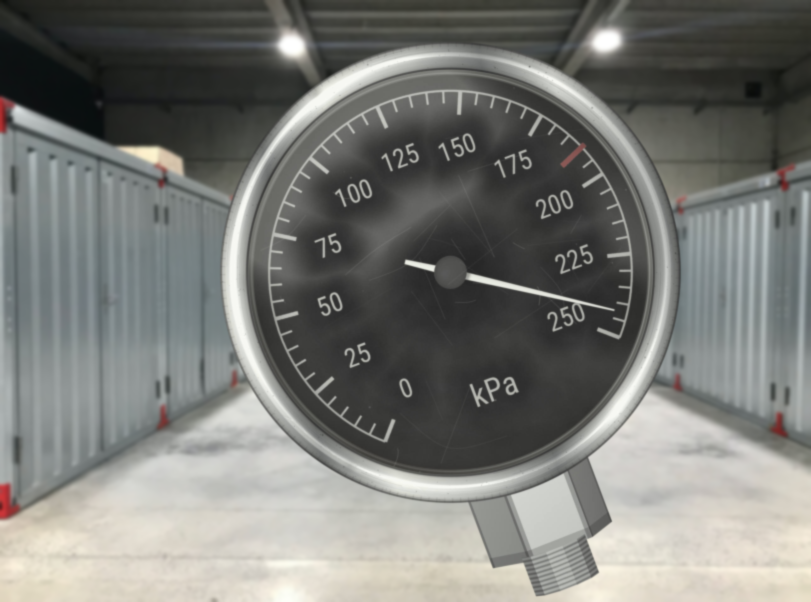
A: 242.5 kPa
